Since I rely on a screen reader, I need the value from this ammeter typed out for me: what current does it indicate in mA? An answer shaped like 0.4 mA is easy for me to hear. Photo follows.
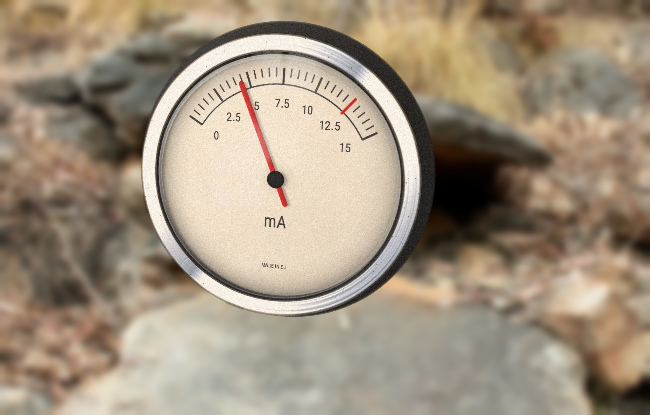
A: 4.5 mA
